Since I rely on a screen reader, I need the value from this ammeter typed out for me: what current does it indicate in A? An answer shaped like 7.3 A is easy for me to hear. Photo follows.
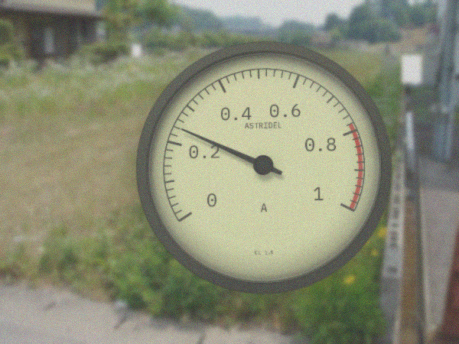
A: 0.24 A
